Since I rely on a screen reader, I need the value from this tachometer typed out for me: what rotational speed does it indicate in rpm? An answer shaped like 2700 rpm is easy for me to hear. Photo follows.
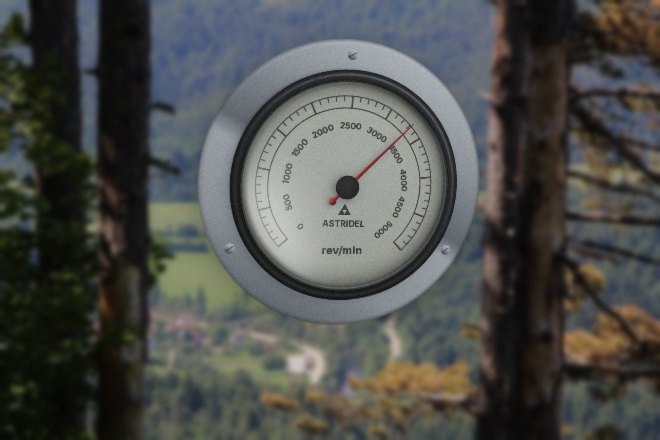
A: 3300 rpm
